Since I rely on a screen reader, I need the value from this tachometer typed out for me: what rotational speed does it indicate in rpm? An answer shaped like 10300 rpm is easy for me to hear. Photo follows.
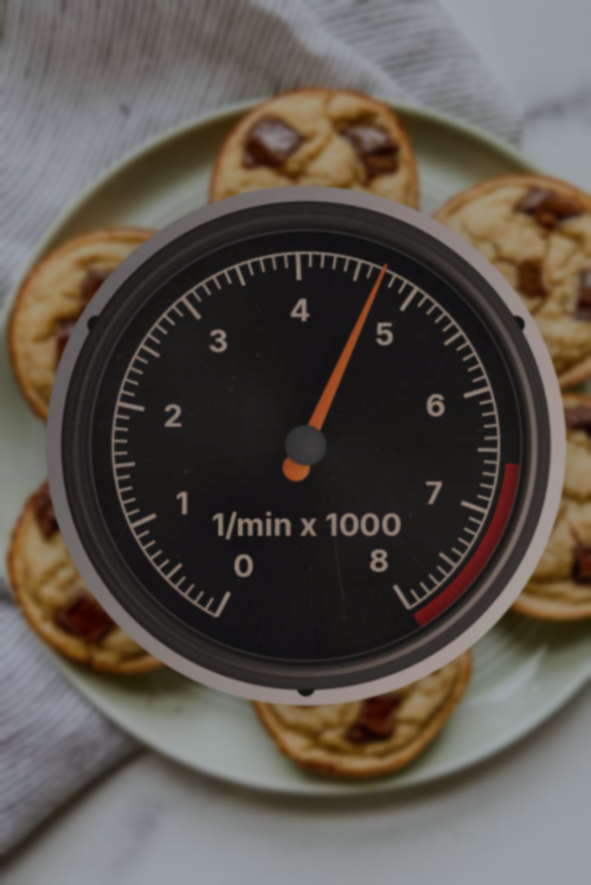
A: 4700 rpm
